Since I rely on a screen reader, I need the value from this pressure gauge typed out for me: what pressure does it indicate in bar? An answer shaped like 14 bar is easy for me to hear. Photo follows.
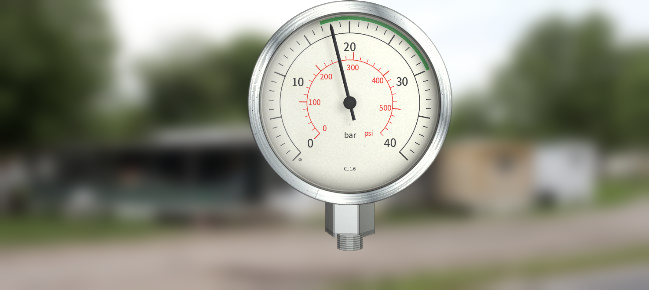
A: 18 bar
